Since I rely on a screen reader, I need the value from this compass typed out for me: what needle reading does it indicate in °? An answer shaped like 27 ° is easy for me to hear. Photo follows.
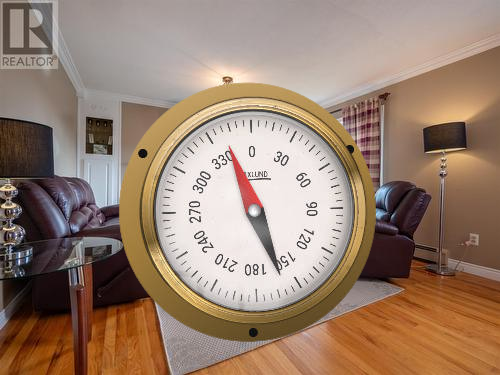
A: 340 °
